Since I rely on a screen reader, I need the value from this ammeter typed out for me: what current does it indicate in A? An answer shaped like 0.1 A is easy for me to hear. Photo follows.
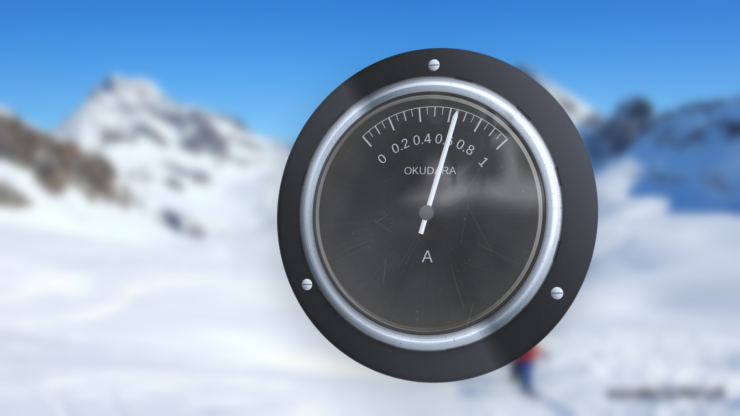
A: 0.65 A
